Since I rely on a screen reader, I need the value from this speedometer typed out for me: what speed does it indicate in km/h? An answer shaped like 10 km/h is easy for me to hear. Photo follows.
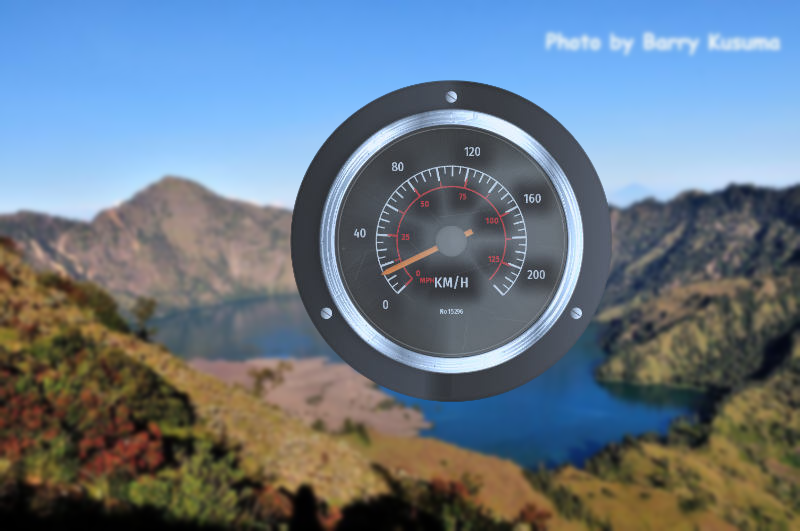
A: 15 km/h
